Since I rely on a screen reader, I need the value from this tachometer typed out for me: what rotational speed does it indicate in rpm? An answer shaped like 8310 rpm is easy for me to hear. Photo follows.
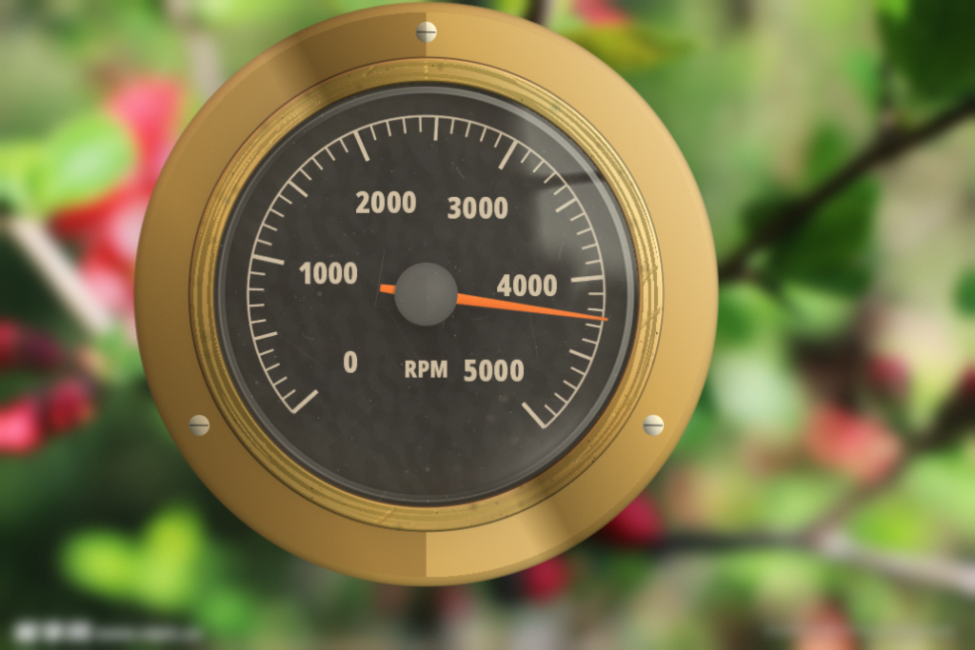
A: 4250 rpm
